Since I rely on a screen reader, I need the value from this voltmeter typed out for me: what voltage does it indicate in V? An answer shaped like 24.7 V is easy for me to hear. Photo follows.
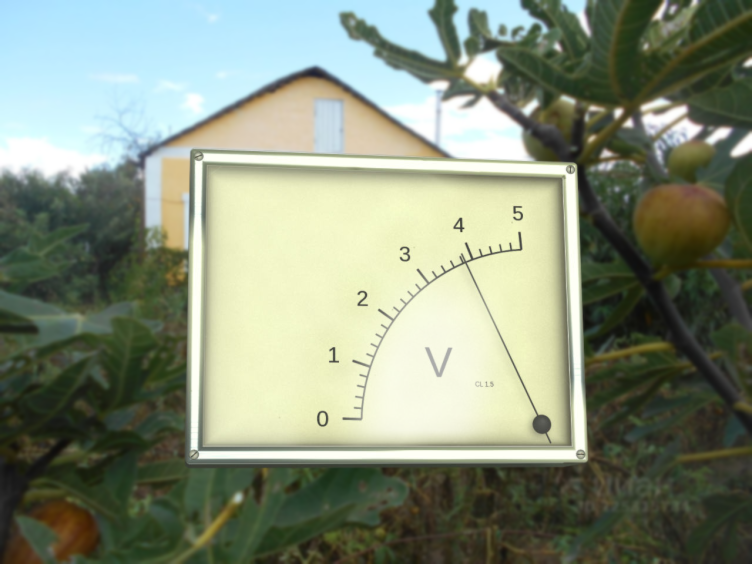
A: 3.8 V
